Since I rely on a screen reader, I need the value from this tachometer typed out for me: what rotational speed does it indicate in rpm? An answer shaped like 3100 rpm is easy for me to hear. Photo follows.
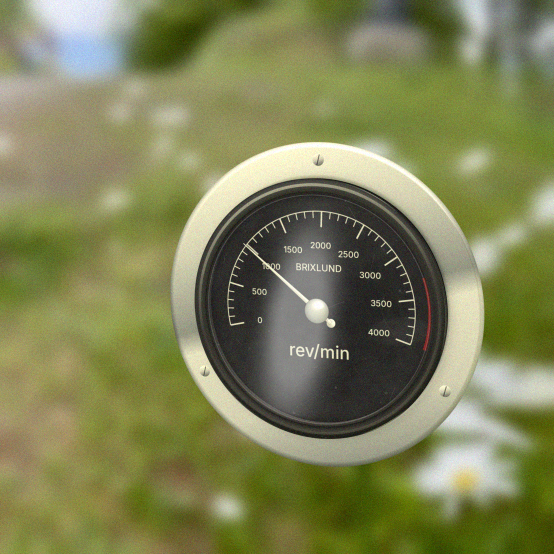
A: 1000 rpm
